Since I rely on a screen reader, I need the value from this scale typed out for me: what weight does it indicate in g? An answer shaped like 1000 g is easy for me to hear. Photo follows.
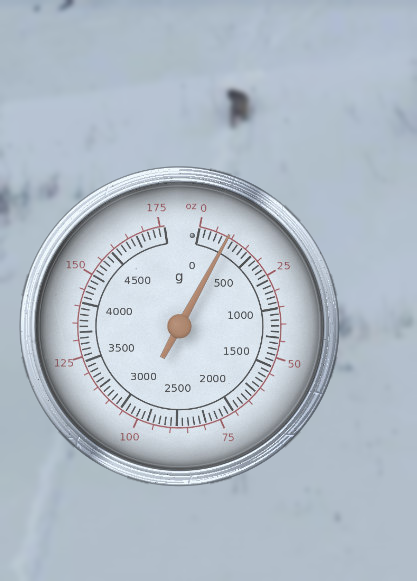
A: 250 g
